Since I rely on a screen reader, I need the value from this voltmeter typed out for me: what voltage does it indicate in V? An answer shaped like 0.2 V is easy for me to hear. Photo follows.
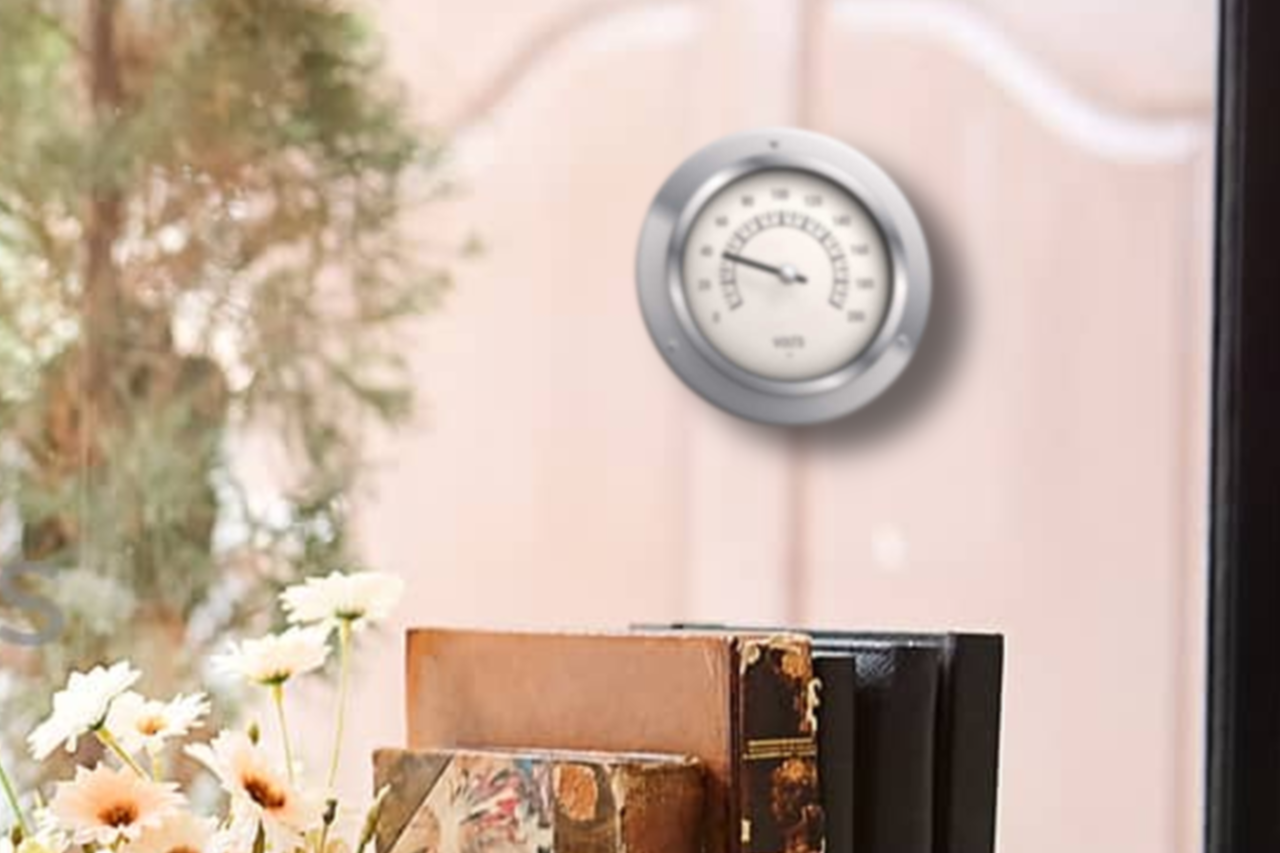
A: 40 V
